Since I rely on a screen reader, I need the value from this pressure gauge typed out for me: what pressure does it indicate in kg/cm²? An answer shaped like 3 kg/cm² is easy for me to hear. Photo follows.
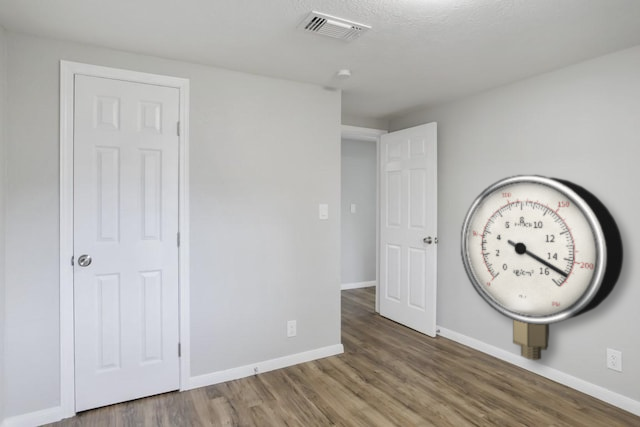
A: 15 kg/cm²
